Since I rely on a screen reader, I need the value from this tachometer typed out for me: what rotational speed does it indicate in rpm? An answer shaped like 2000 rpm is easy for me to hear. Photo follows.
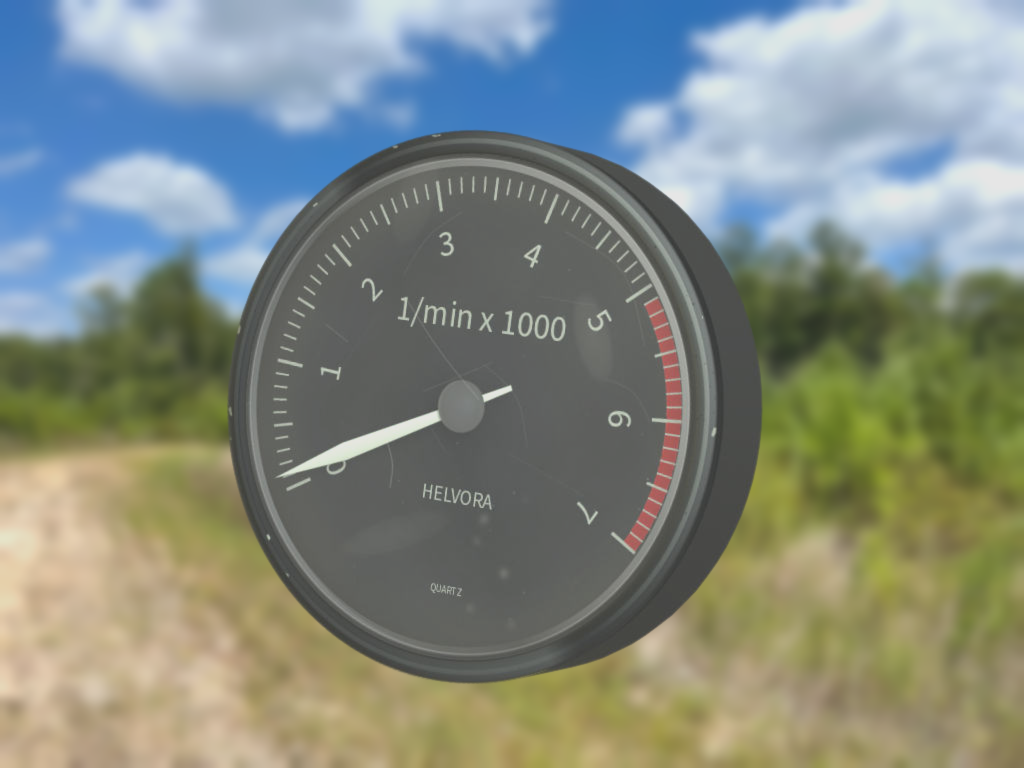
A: 100 rpm
